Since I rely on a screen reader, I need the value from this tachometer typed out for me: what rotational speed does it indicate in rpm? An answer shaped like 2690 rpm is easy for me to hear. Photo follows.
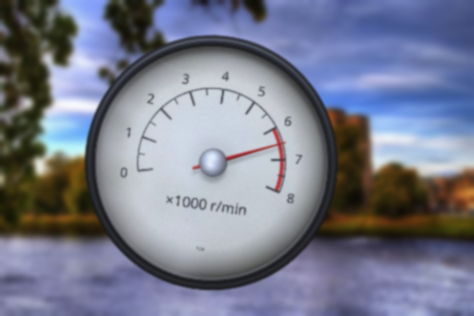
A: 6500 rpm
